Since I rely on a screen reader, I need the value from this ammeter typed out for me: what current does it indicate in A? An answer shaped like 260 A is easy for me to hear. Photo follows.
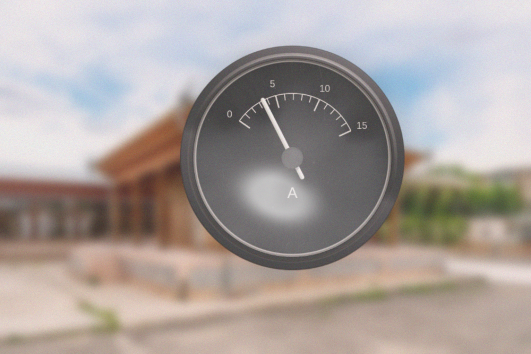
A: 3.5 A
